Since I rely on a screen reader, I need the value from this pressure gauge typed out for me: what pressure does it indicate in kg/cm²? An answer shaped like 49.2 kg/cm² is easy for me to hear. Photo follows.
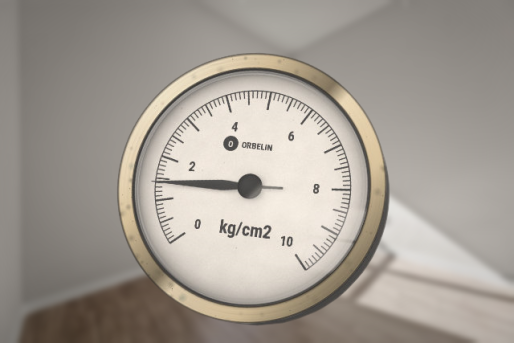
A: 1.4 kg/cm²
